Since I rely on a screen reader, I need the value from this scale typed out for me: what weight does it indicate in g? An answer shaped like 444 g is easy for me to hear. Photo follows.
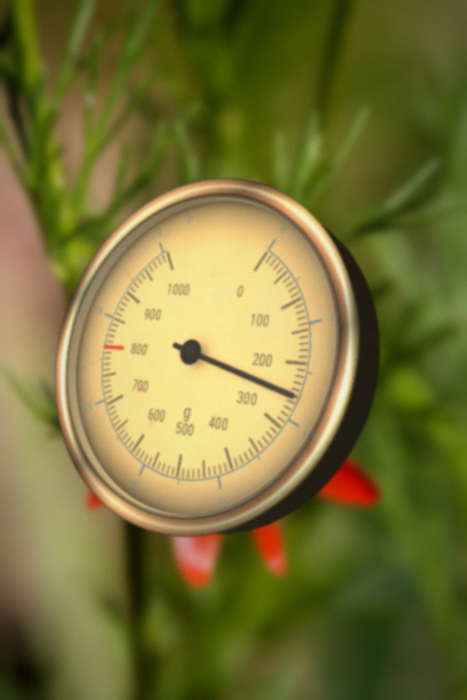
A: 250 g
